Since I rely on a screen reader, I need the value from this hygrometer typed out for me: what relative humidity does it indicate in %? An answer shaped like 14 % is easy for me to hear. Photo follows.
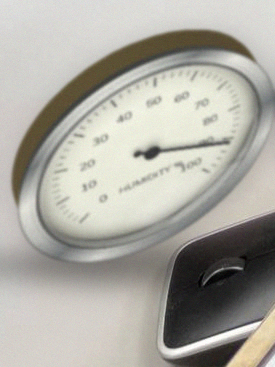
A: 90 %
